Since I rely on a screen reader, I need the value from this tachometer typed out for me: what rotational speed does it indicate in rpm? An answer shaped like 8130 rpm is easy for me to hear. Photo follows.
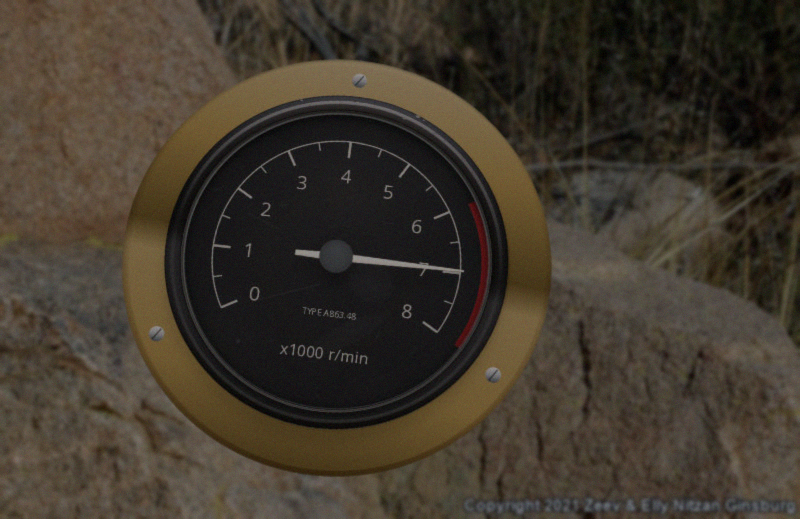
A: 7000 rpm
